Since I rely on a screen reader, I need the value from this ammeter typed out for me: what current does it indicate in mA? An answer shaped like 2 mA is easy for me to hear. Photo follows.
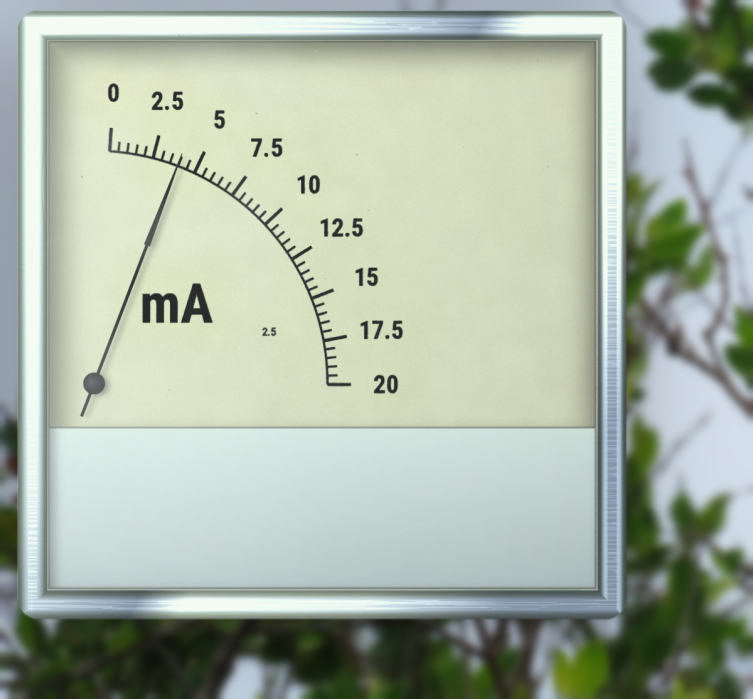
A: 4 mA
